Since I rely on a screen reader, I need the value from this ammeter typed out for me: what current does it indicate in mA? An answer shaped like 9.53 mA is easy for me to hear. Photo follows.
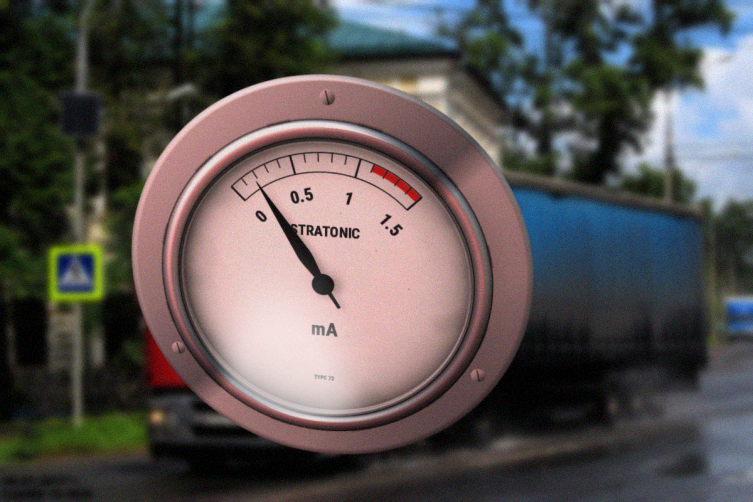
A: 0.2 mA
